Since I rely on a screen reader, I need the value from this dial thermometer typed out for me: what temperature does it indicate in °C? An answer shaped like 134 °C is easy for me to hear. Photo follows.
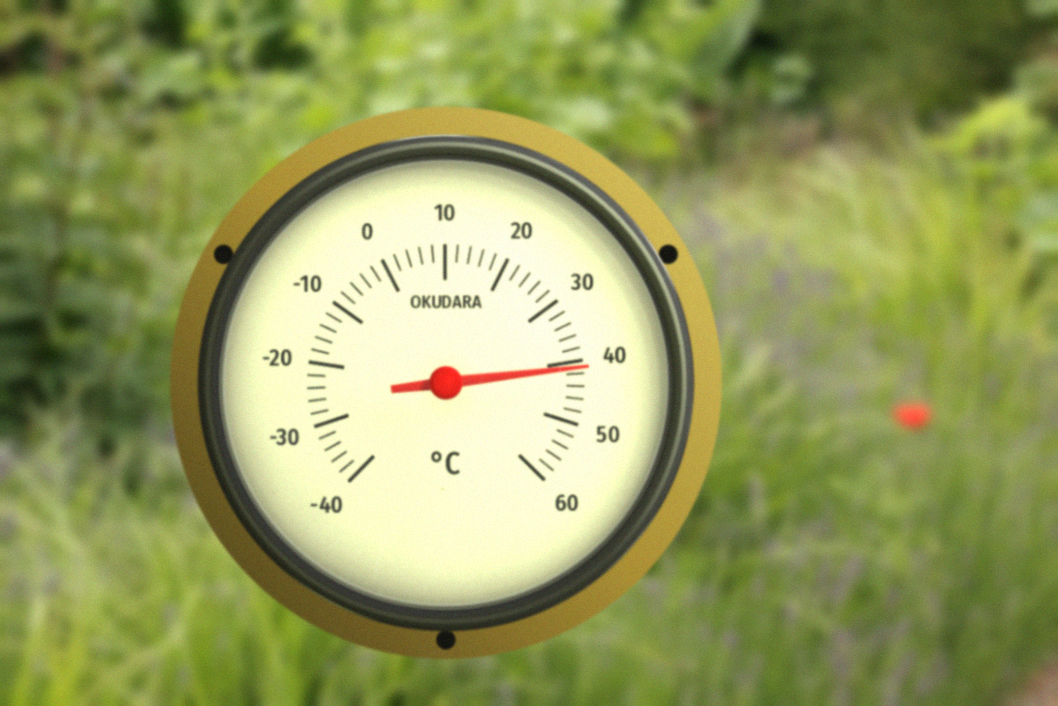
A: 41 °C
